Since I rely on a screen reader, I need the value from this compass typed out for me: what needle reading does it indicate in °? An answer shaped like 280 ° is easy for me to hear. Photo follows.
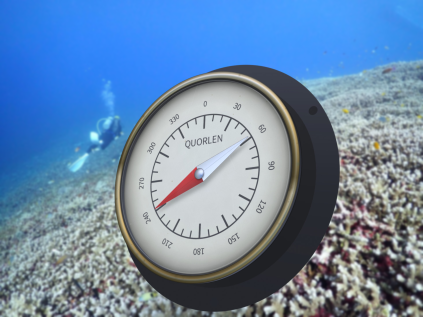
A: 240 °
